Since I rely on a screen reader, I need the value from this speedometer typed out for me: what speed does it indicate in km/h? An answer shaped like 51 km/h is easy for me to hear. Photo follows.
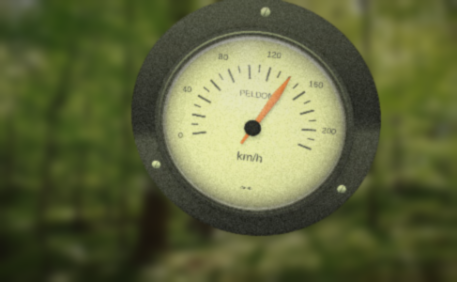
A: 140 km/h
